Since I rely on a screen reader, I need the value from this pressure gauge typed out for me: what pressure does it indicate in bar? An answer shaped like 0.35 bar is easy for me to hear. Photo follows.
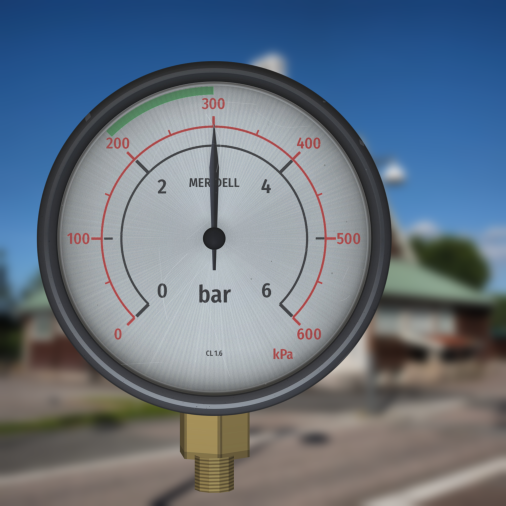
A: 3 bar
